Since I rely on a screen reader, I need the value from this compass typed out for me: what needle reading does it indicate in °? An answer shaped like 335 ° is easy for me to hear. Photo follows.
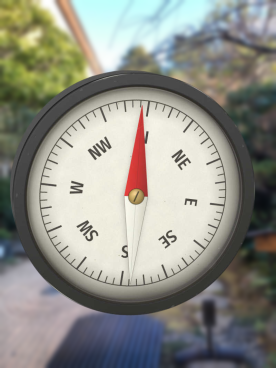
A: 355 °
